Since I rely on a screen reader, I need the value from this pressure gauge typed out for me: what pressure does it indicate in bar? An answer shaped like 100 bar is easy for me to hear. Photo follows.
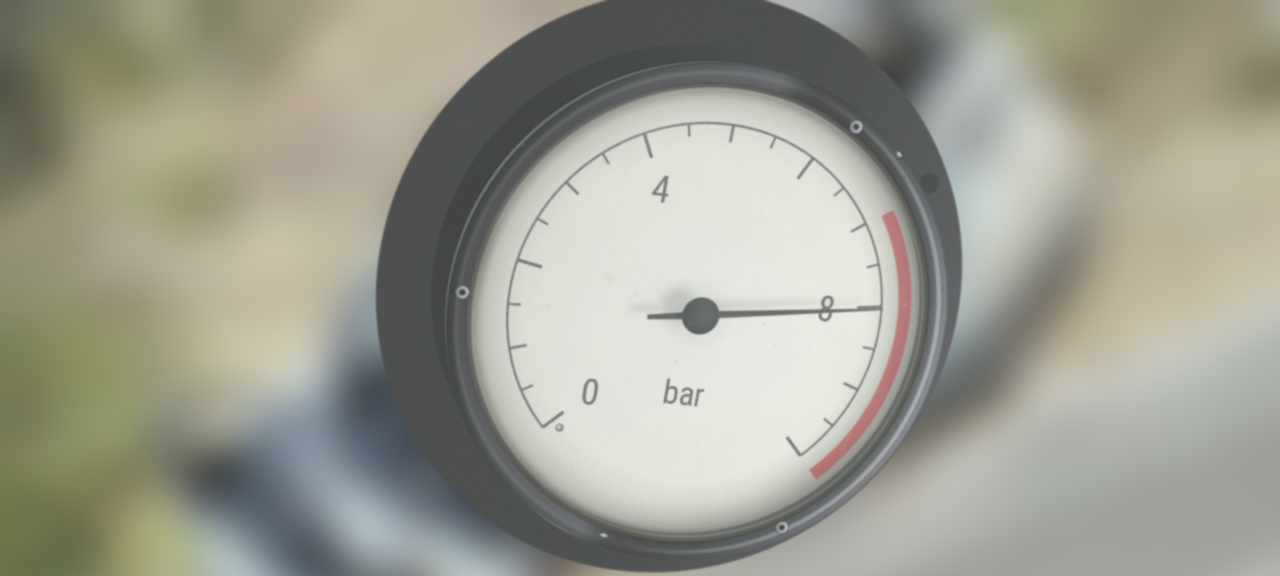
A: 8 bar
